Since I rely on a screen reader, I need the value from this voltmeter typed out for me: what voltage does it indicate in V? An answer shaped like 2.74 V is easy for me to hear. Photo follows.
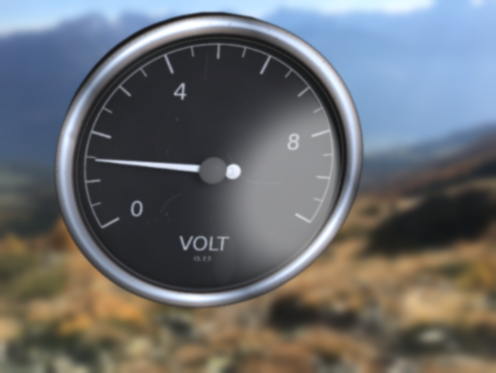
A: 1.5 V
